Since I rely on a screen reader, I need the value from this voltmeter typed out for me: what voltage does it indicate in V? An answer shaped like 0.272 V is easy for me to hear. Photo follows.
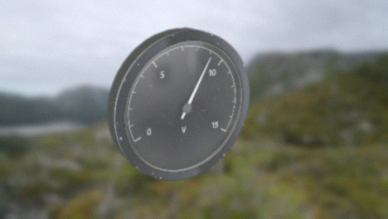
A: 9 V
